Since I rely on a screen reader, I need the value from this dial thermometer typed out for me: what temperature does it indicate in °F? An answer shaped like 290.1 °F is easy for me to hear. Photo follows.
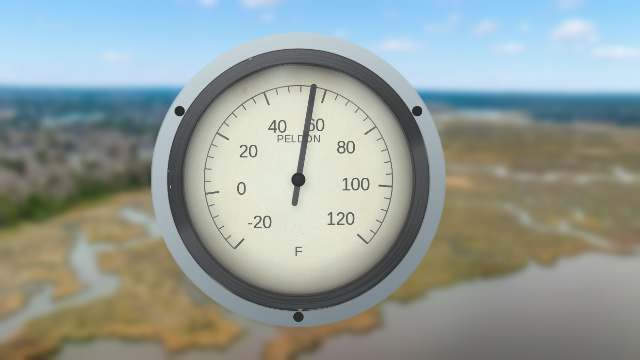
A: 56 °F
